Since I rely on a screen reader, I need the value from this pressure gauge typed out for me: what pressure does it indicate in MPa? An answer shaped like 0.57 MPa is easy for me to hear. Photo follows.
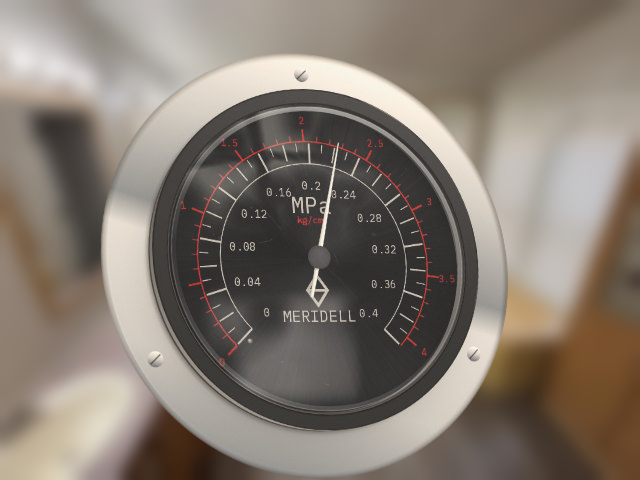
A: 0.22 MPa
